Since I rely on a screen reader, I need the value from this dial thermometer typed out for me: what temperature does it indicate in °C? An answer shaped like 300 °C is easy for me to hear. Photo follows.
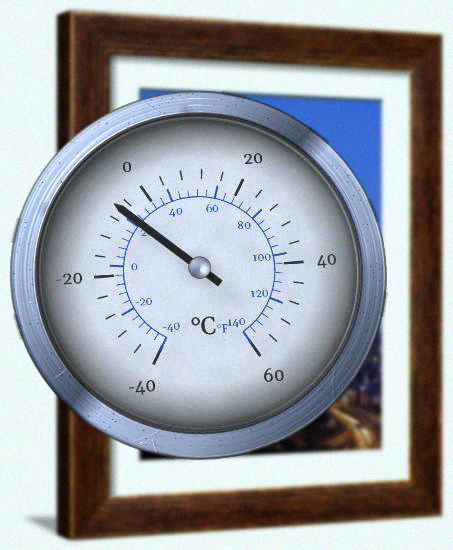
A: -6 °C
